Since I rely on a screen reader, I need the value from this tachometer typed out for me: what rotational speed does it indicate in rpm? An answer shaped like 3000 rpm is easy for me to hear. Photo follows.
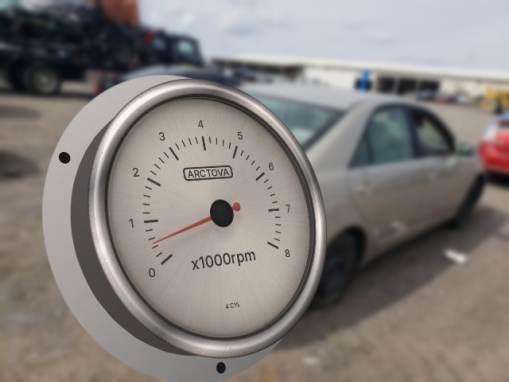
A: 500 rpm
